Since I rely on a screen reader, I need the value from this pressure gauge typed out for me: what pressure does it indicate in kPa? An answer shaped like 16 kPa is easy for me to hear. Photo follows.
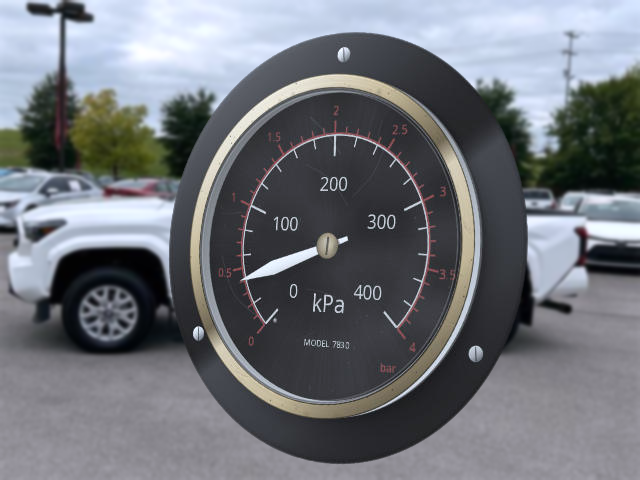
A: 40 kPa
